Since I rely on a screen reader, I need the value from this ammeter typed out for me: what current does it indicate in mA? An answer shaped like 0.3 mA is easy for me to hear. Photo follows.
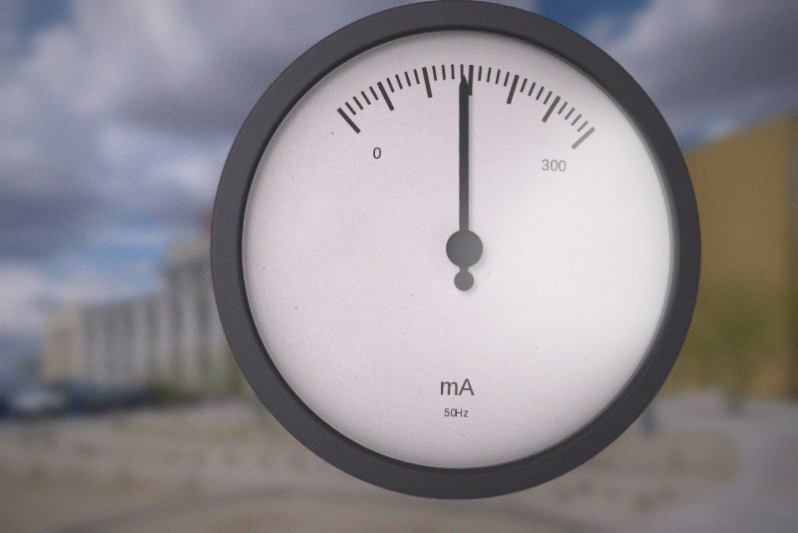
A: 140 mA
